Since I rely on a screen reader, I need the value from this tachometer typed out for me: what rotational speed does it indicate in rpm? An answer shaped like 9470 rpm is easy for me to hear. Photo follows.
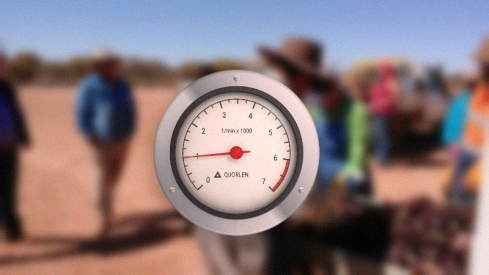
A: 1000 rpm
